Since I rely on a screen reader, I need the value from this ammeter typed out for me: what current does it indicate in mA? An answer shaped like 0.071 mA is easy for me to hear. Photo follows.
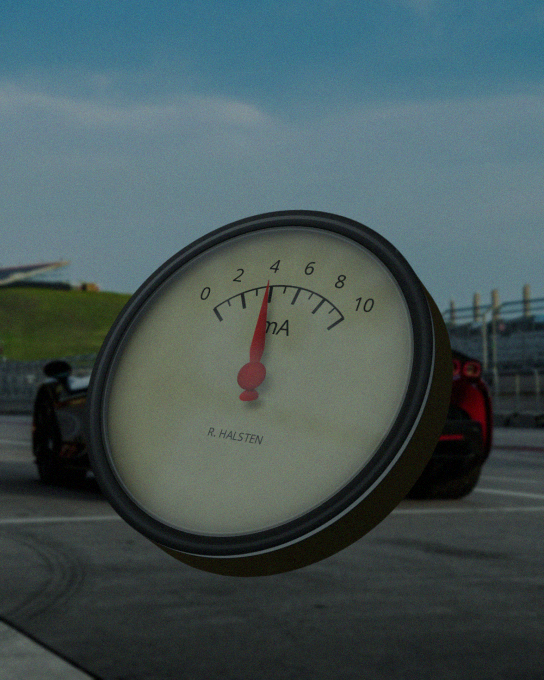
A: 4 mA
